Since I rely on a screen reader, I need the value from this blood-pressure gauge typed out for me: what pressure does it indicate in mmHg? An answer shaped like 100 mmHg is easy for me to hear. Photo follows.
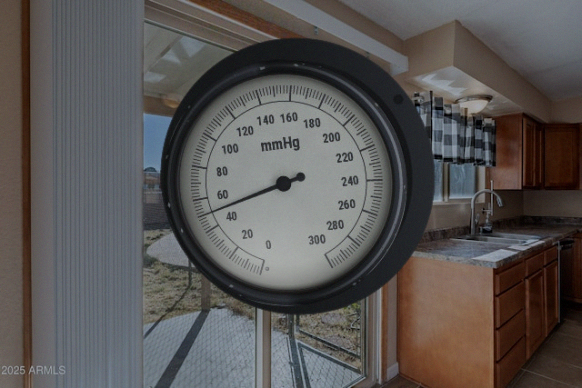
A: 50 mmHg
